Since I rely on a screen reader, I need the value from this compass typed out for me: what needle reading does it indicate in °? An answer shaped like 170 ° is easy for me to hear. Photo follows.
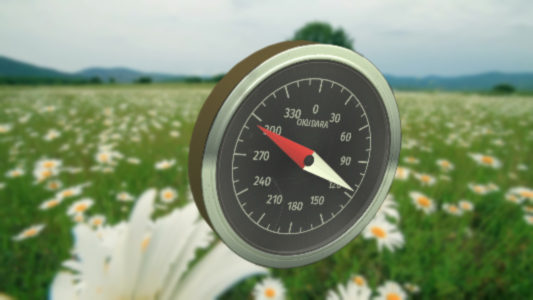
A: 295 °
